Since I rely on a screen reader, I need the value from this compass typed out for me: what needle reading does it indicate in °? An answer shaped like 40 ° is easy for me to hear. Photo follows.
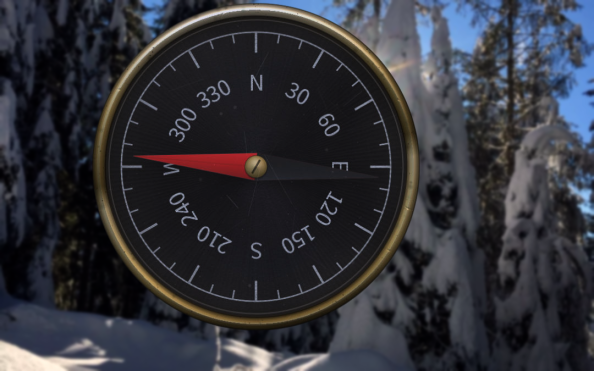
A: 275 °
